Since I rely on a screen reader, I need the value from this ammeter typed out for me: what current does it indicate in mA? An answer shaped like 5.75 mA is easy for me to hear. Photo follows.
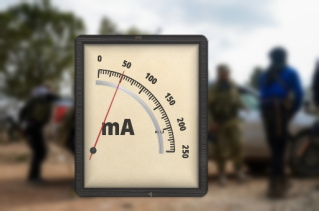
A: 50 mA
